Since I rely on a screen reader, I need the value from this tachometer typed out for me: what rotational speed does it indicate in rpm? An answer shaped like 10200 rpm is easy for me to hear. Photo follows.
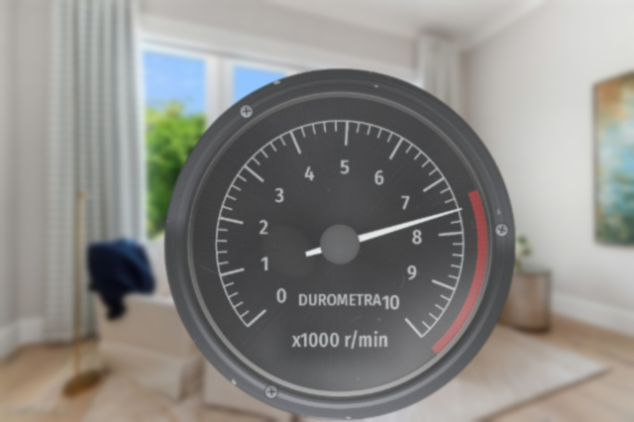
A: 7600 rpm
